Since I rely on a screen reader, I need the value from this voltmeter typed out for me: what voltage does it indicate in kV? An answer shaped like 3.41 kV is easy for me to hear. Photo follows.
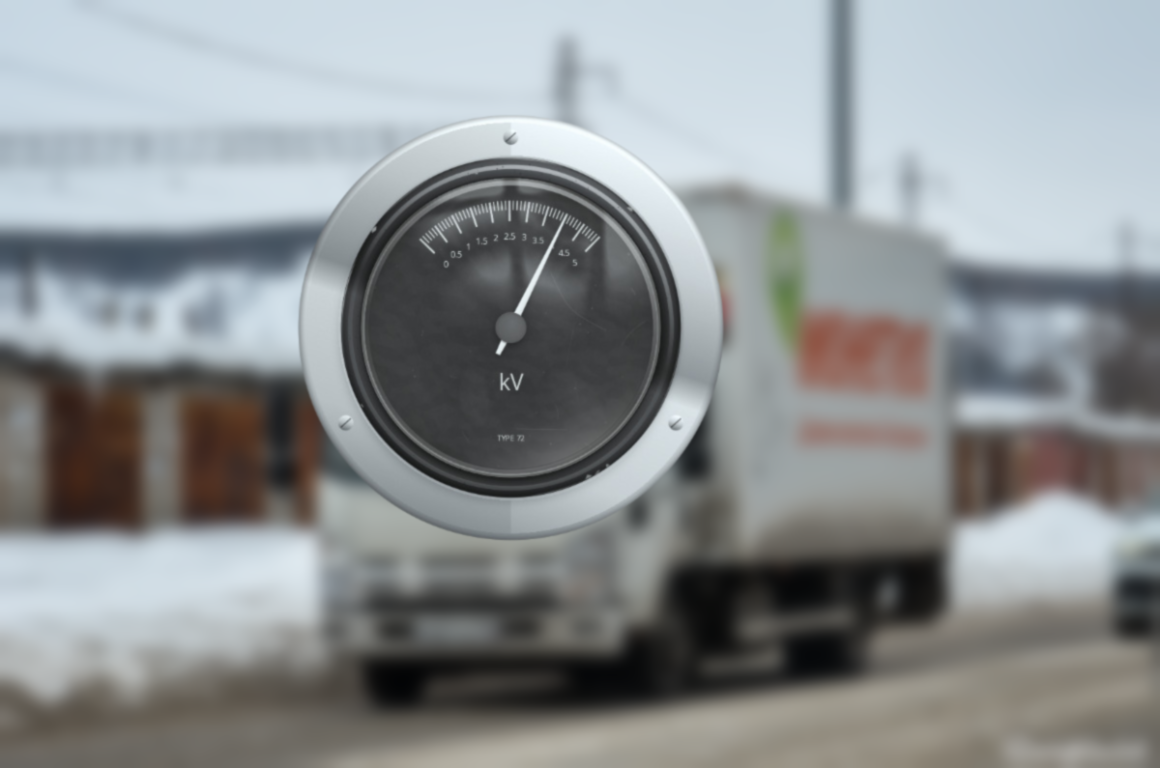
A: 4 kV
